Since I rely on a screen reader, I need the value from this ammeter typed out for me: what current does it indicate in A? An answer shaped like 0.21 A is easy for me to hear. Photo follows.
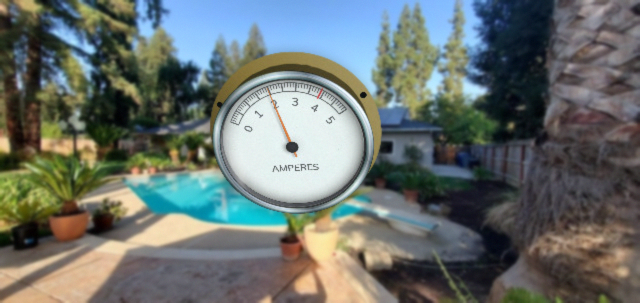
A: 2 A
